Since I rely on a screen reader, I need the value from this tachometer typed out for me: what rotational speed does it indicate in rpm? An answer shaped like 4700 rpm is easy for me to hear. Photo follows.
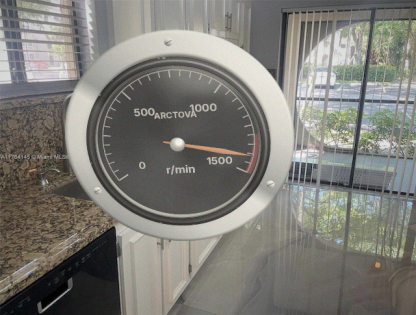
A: 1400 rpm
